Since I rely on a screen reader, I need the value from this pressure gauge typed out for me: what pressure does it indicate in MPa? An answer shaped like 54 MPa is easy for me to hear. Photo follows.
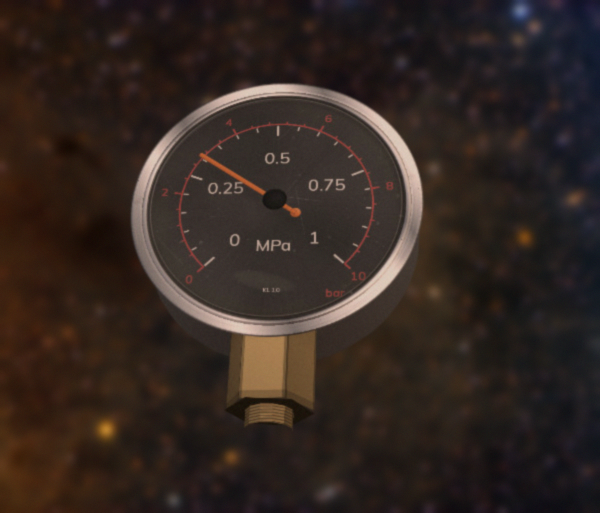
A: 0.3 MPa
